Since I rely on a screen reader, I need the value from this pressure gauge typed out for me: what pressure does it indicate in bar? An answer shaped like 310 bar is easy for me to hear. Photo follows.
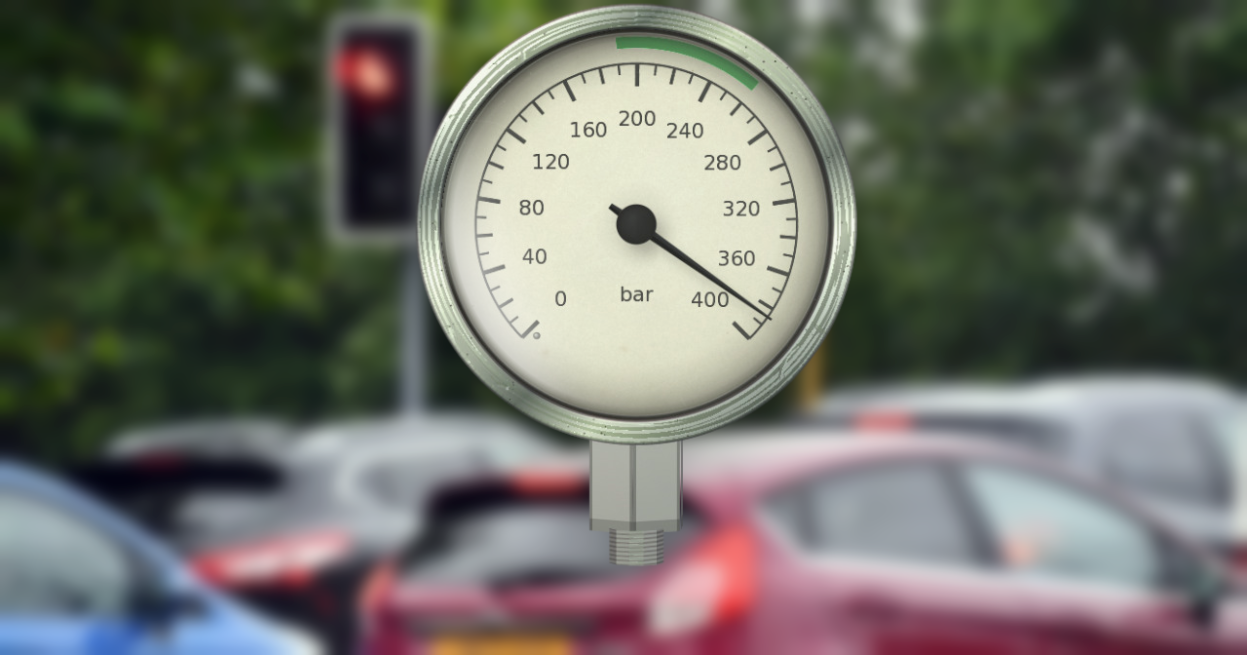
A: 385 bar
